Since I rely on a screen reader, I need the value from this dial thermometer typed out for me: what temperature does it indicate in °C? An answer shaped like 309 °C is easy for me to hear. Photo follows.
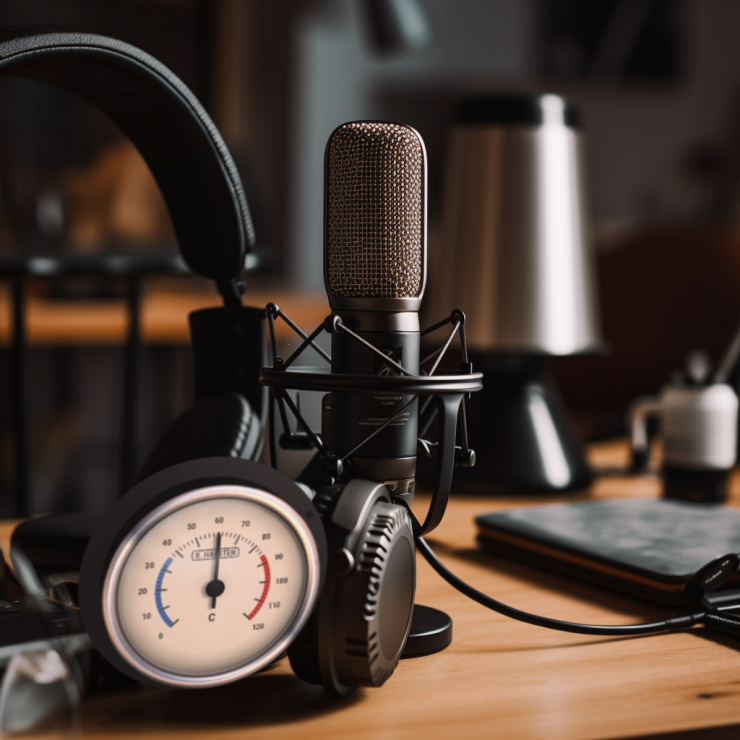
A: 60 °C
